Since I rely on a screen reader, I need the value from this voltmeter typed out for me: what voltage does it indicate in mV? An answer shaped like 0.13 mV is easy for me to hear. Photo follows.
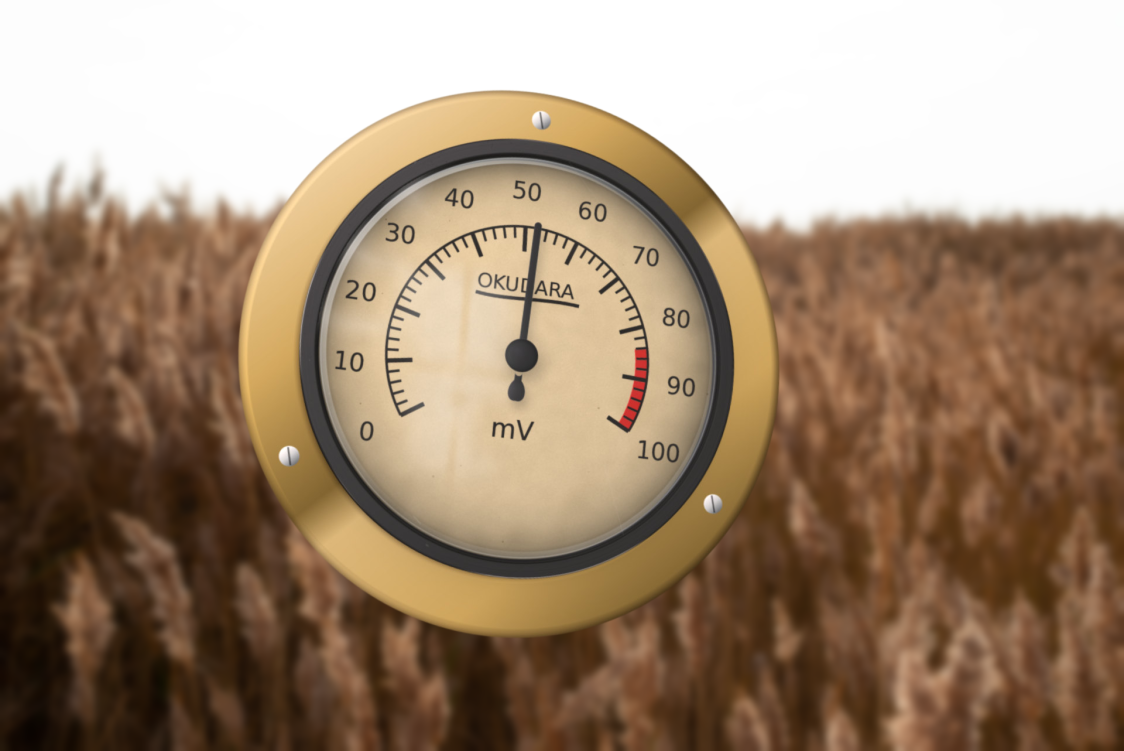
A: 52 mV
